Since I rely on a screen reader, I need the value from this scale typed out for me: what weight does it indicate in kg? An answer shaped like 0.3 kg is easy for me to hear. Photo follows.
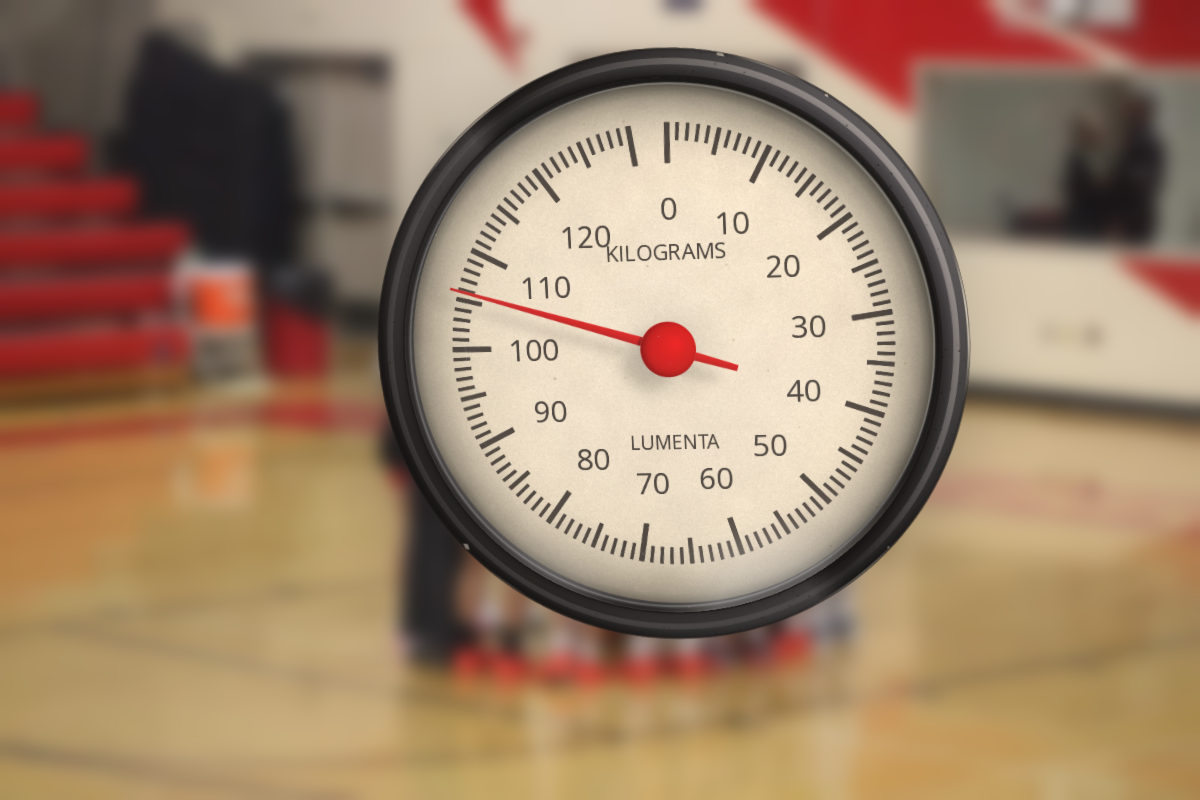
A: 106 kg
